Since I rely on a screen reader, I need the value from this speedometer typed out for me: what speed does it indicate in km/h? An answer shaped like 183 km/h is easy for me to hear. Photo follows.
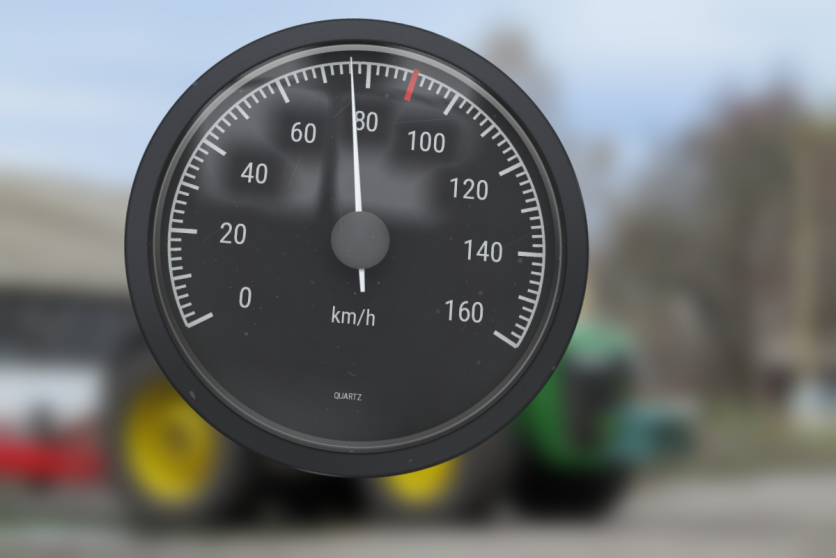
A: 76 km/h
